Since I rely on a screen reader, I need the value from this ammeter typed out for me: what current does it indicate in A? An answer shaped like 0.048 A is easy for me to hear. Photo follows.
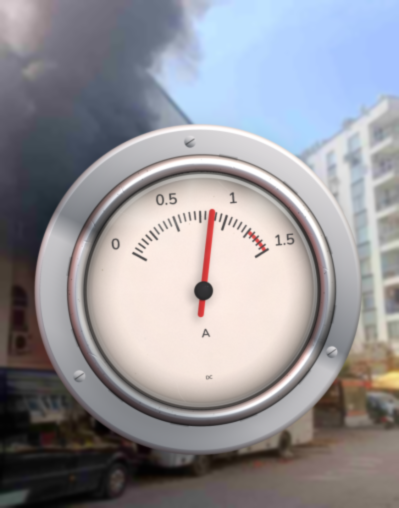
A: 0.85 A
